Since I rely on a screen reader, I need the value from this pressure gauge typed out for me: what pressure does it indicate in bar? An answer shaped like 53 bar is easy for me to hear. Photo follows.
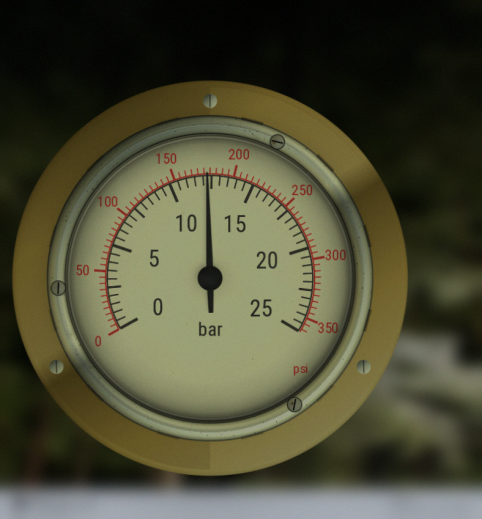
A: 12.25 bar
